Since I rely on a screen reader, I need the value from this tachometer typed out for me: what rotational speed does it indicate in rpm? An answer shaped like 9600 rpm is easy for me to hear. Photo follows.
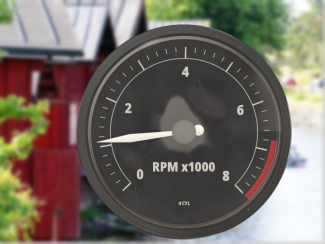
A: 1100 rpm
